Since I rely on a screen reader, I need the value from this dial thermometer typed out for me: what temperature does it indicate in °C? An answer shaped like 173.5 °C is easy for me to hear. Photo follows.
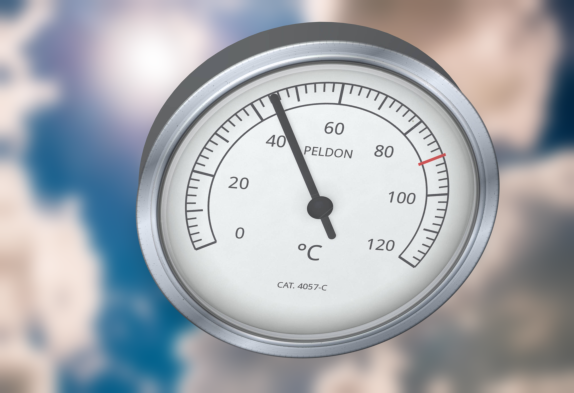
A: 45 °C
